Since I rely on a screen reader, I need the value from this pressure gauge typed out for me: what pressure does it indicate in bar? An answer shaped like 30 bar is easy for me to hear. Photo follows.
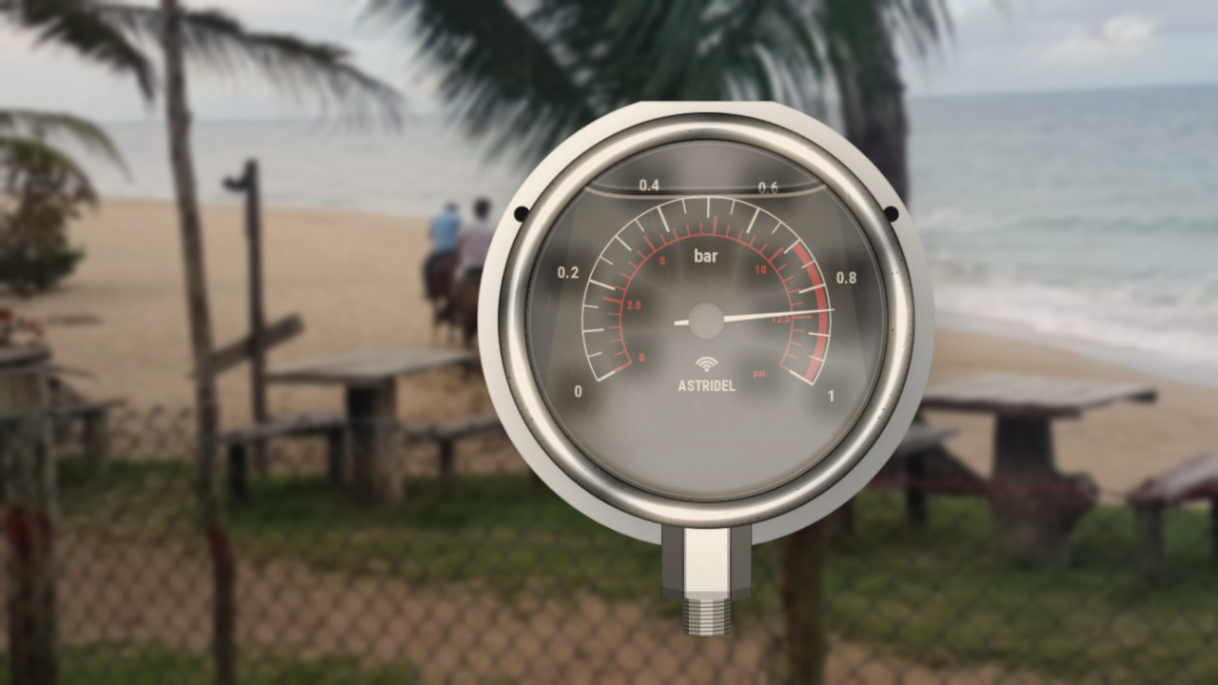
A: 0.85 bar
